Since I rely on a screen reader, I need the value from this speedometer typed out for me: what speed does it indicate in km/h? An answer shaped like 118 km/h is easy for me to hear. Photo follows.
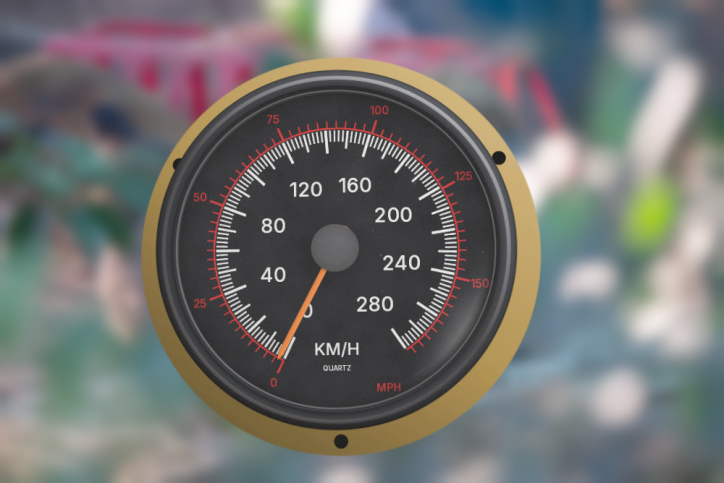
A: 2 km/h
